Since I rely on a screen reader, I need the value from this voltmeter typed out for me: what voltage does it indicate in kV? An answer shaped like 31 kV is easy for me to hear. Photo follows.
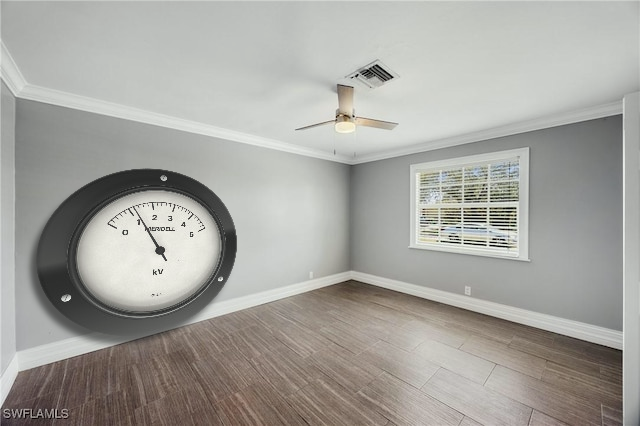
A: 1.2 kV
